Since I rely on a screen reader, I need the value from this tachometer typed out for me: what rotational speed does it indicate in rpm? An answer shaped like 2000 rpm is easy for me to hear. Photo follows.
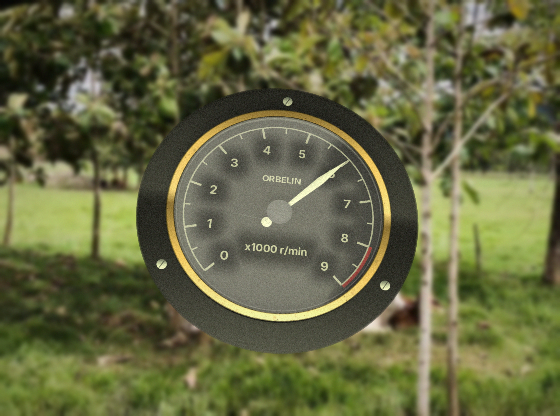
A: 6000 rpm
